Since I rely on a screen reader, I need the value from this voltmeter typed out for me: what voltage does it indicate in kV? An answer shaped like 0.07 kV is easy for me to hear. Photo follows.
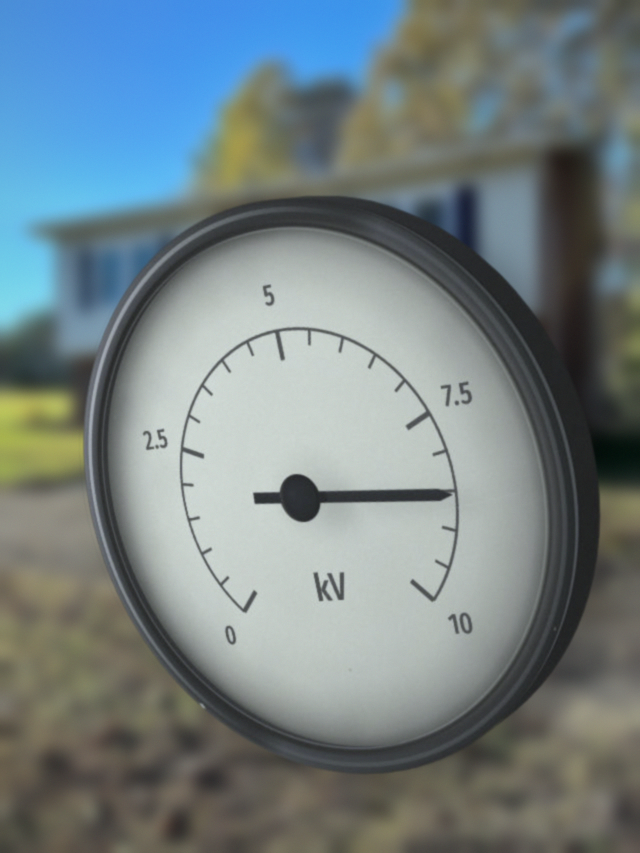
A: 8.5 kV
